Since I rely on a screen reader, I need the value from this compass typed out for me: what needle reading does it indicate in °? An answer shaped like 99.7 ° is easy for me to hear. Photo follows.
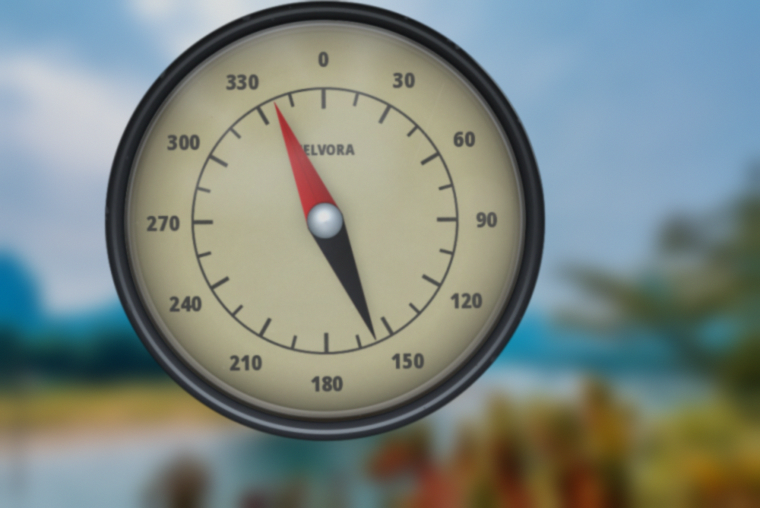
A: 337.5 °
